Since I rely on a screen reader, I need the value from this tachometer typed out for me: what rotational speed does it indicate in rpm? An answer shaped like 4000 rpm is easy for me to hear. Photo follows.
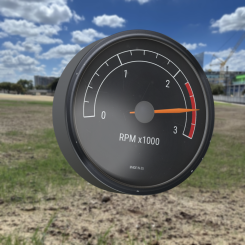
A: 2600 rpm
